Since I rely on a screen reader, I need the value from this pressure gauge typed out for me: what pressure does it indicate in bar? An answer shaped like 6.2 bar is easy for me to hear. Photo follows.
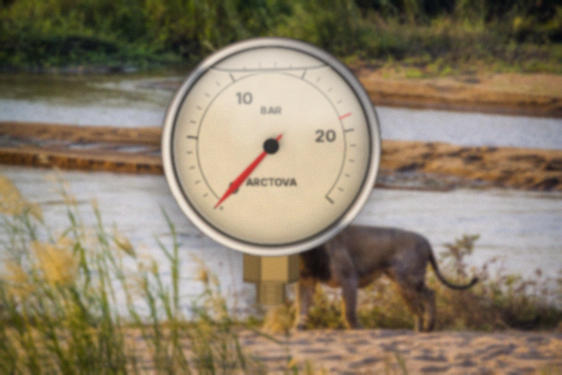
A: 0 bar
